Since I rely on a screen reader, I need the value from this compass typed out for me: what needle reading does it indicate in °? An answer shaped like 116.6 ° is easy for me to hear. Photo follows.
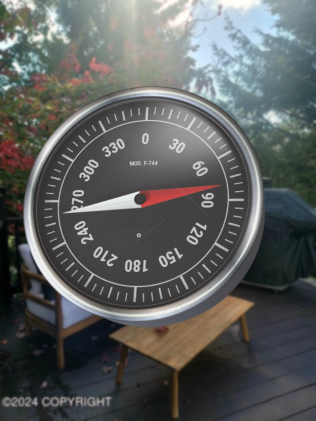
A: 80 °
